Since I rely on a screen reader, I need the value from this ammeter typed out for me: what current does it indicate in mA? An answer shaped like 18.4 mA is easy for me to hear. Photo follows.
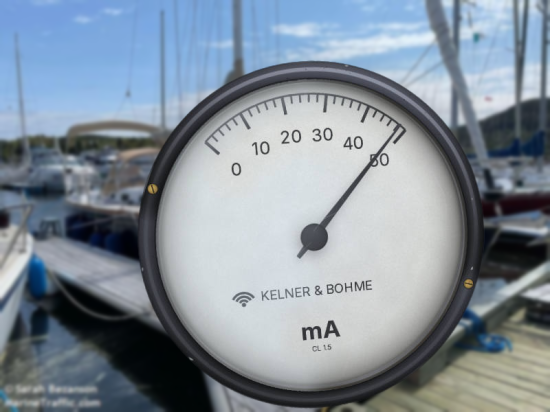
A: 48 mA
